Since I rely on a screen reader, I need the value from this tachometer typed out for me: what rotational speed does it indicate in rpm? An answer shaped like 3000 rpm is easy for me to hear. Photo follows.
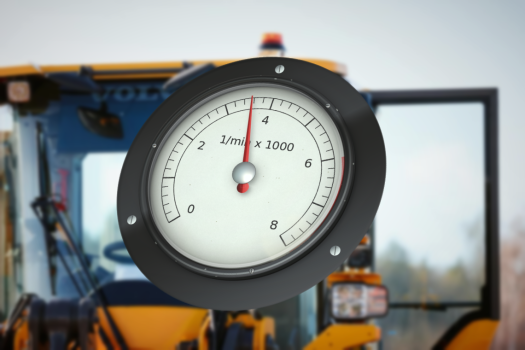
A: 3600 rpm
